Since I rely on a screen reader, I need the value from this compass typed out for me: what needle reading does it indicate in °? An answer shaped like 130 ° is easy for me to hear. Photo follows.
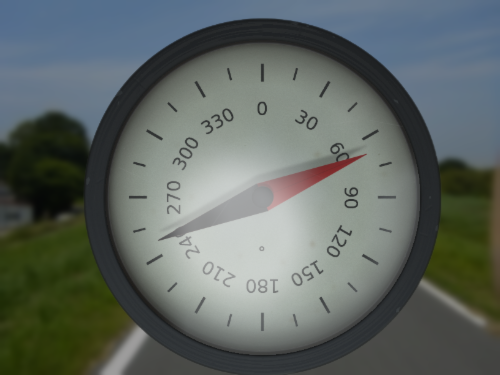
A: 67.5 °
